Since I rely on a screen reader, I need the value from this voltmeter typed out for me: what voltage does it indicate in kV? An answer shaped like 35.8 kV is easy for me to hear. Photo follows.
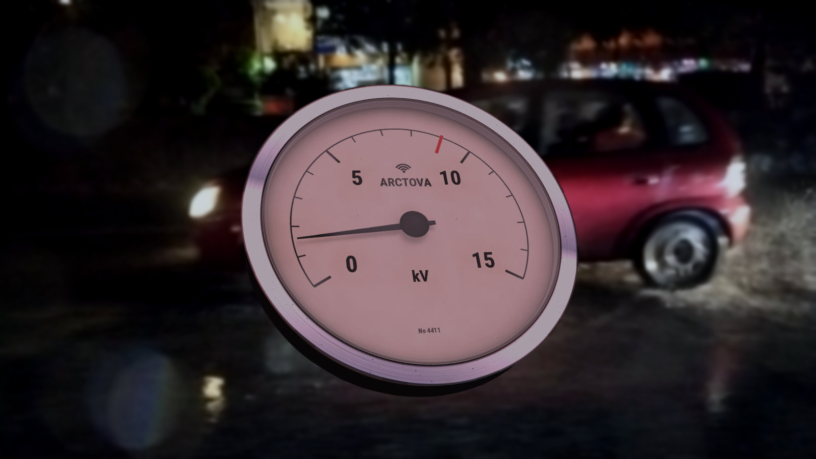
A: 1.5 kV
